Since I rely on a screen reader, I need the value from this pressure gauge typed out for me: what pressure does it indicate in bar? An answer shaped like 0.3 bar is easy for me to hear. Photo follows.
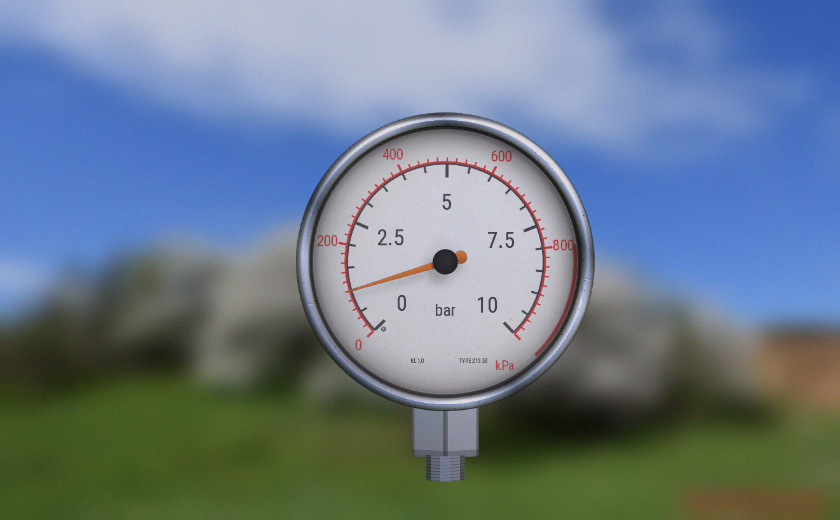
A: 1 bar
